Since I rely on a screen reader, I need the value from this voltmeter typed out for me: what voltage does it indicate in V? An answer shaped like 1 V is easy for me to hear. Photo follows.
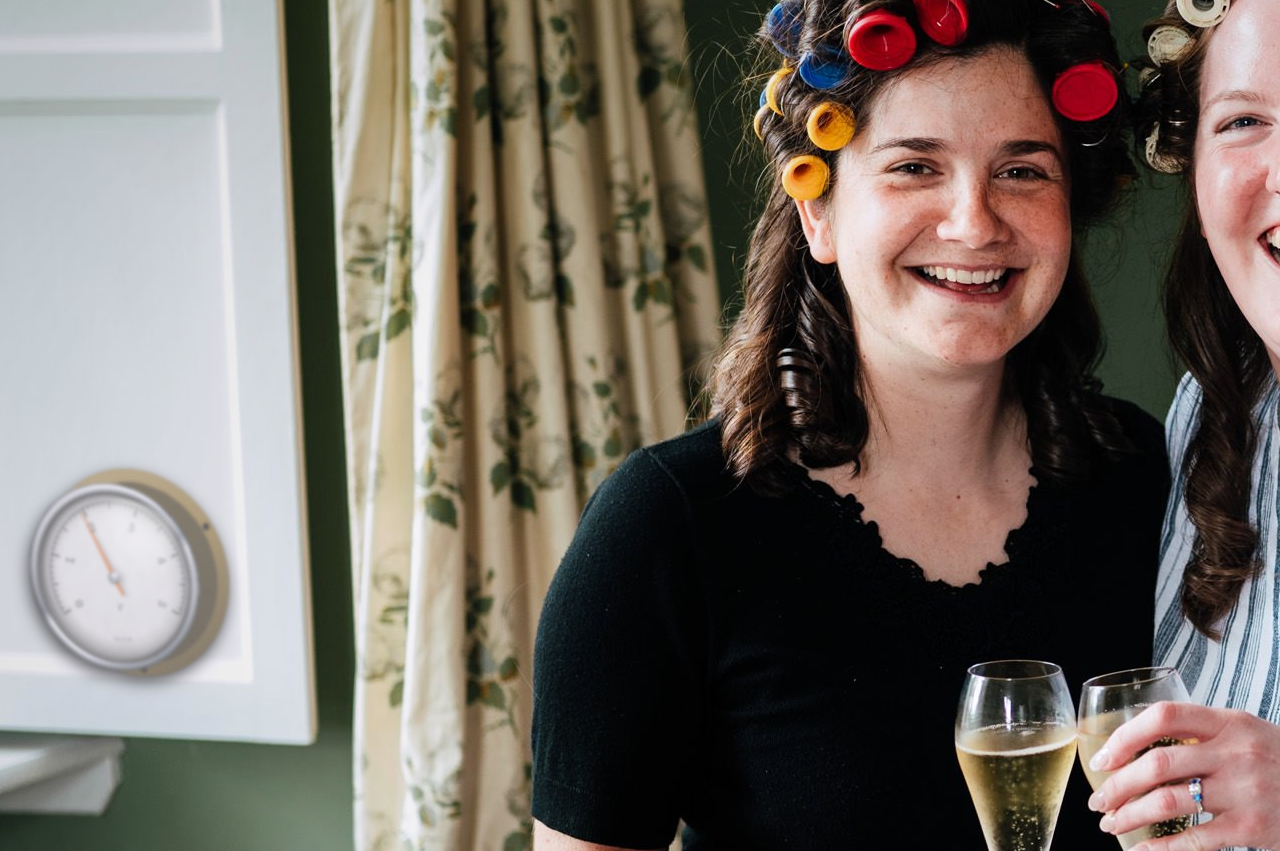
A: 2 V
